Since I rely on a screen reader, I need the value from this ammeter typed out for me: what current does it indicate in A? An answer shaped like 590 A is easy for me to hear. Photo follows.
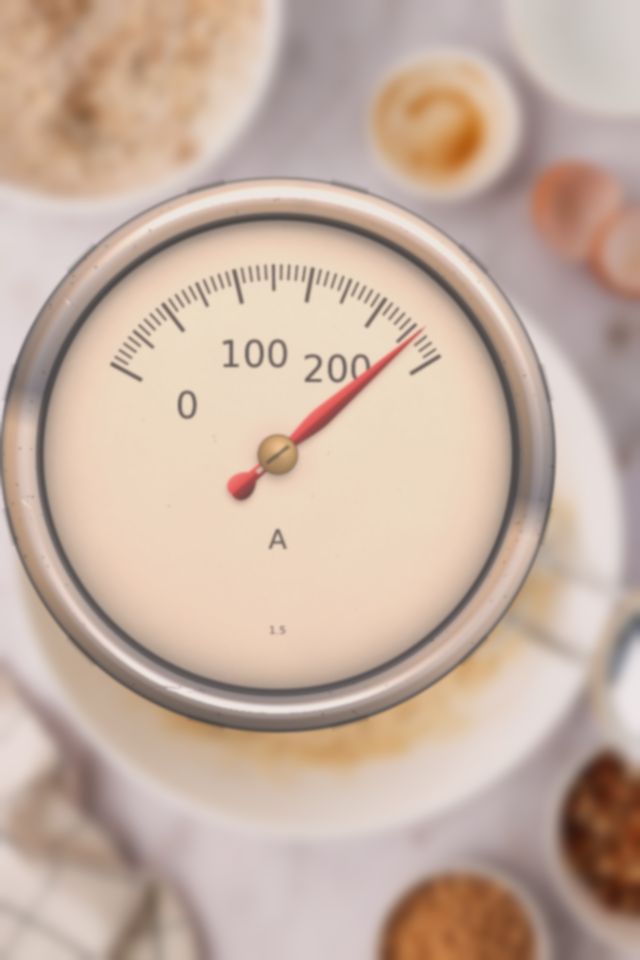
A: 230 A
